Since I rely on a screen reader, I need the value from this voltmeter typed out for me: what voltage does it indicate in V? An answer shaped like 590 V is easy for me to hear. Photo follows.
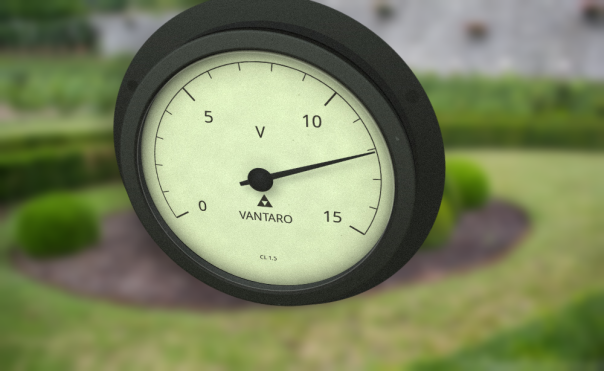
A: 12 V
